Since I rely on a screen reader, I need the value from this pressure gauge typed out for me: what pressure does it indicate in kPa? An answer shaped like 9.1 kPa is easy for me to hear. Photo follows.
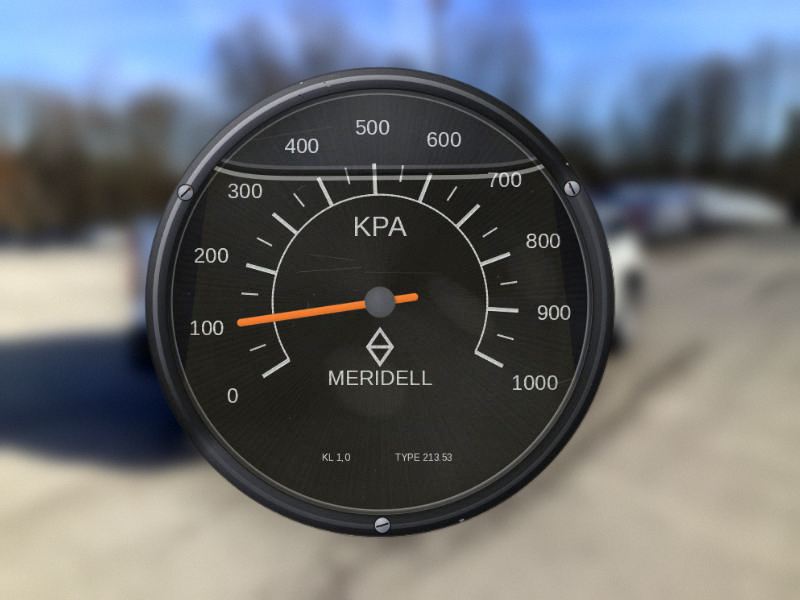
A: 100 kPa
